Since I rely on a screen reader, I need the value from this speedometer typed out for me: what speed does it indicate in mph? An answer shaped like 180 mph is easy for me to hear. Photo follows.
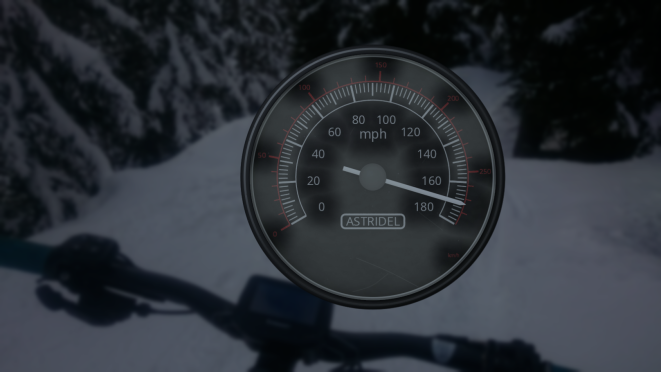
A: 170 mph
